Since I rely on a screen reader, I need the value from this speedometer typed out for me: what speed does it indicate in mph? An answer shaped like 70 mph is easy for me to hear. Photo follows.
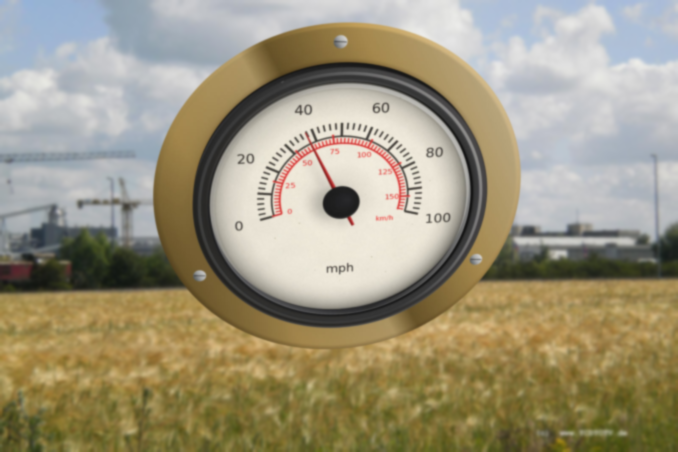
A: 38 mph
